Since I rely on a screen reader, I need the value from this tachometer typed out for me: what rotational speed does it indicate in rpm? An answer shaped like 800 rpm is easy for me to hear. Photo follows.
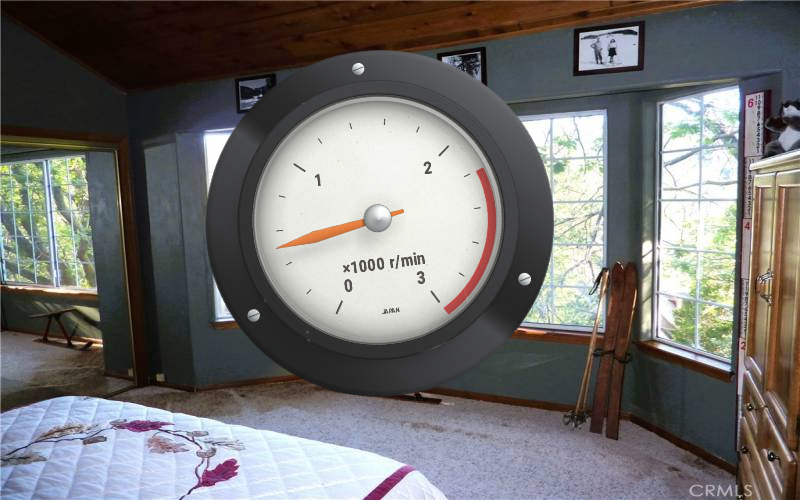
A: 500 rpm
